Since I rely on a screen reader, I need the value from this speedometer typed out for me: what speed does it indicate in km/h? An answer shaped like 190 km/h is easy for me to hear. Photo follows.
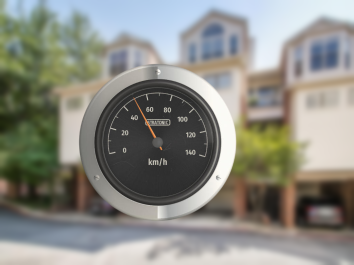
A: 50 km/h
